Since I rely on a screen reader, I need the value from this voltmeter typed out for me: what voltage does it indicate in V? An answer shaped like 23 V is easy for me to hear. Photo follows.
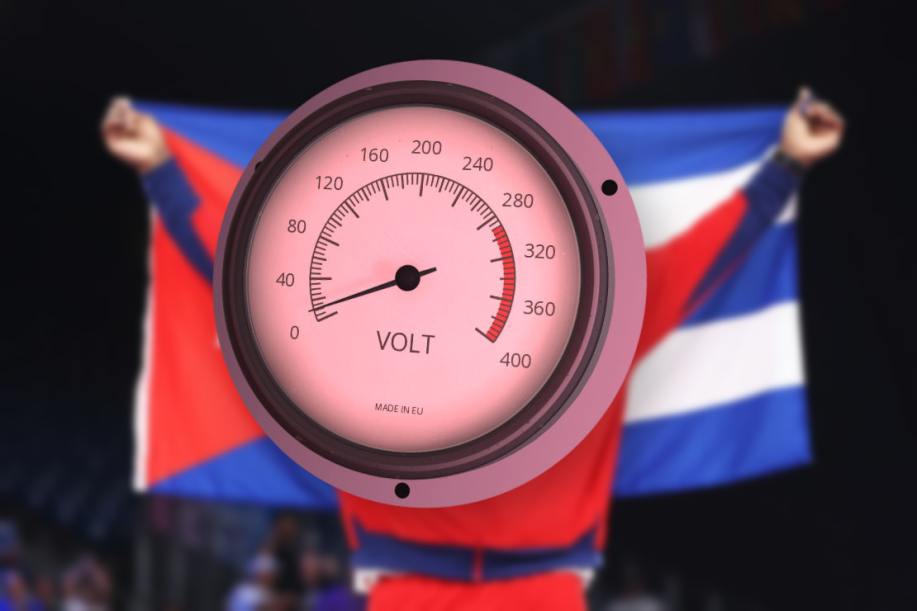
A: 10 V
